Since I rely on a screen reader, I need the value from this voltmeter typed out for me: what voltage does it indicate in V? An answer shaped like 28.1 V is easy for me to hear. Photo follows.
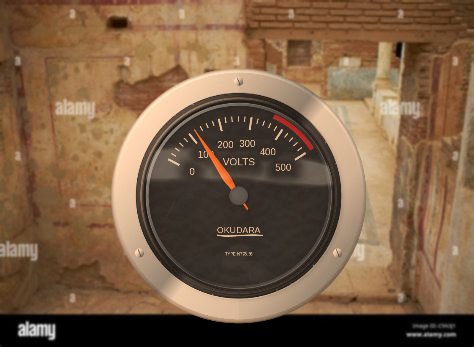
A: 120 V
